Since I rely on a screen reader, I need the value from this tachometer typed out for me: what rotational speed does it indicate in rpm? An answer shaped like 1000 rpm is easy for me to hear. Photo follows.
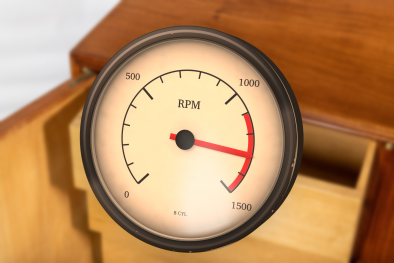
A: 1300 rpm
